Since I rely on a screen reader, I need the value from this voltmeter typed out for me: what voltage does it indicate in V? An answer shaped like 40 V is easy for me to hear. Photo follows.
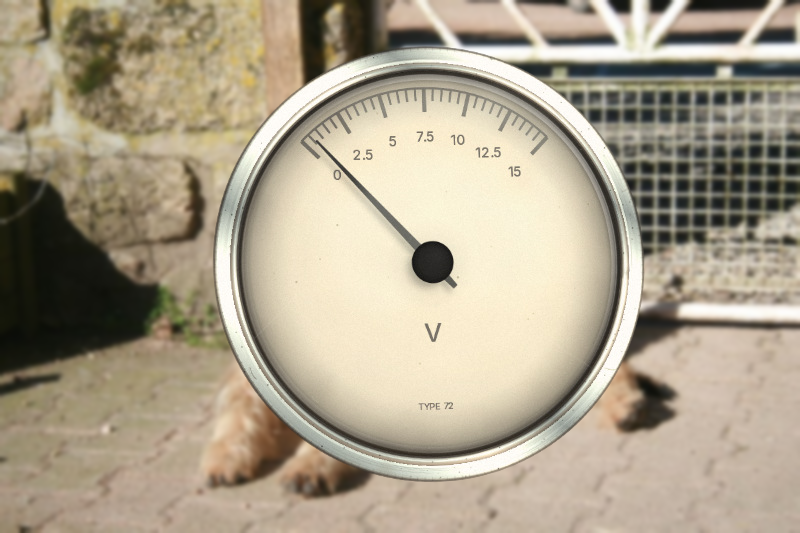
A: 0.5 V
